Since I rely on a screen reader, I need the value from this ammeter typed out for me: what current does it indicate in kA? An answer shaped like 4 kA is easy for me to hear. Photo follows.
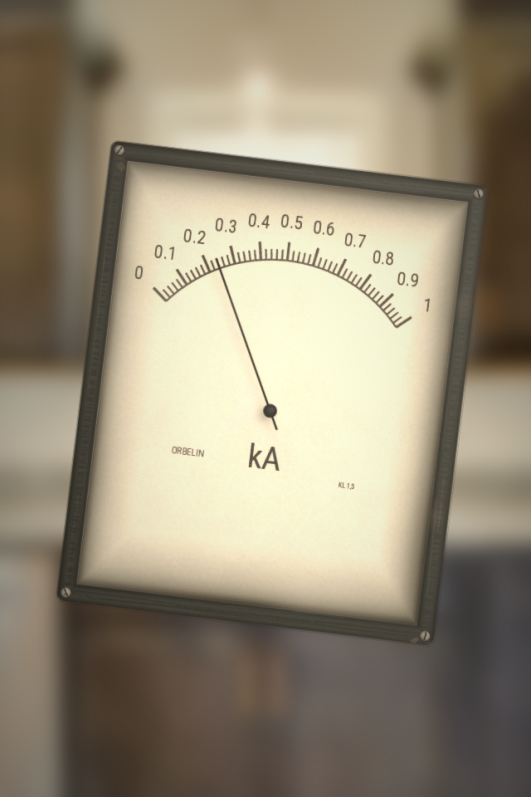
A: 0.24 kA
